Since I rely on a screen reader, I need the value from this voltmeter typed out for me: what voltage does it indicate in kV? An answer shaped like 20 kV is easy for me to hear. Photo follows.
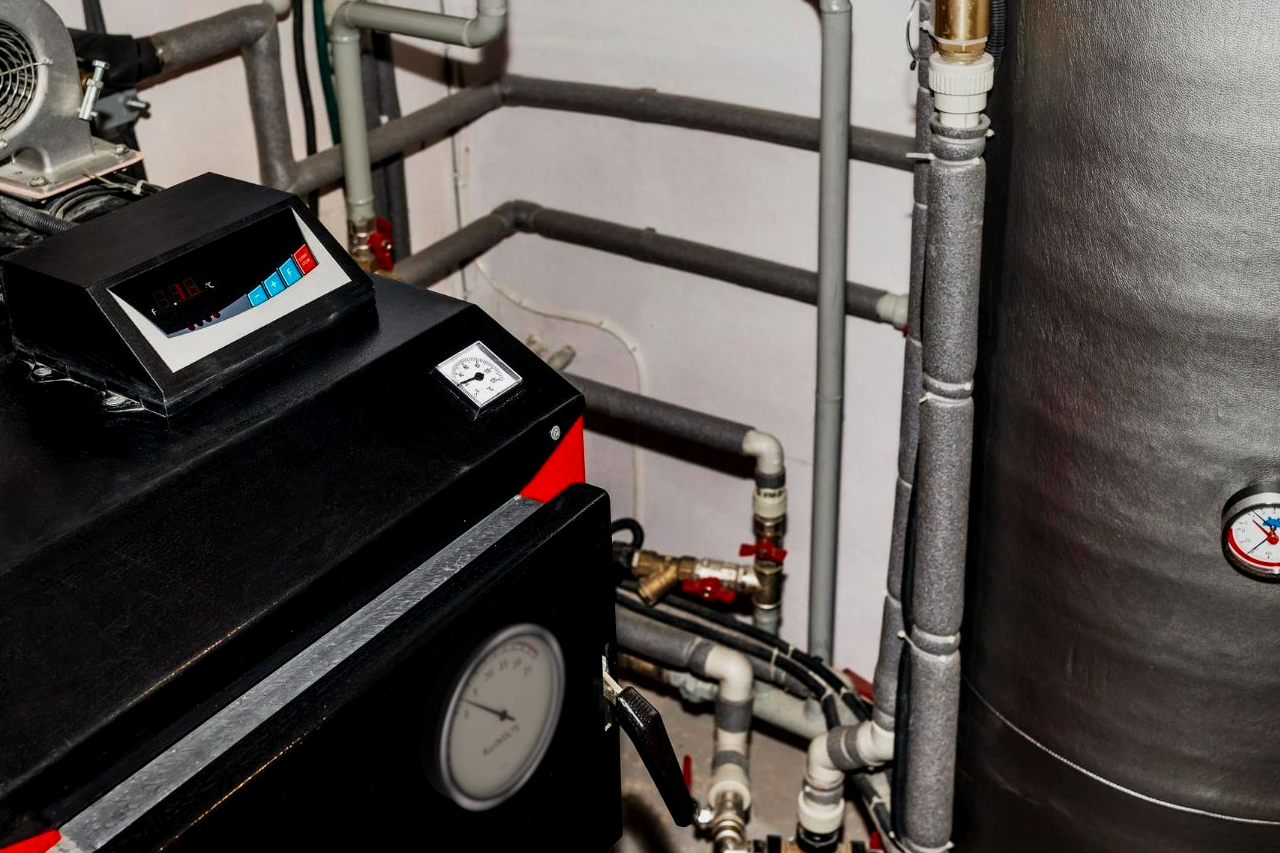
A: 2.5 kV
